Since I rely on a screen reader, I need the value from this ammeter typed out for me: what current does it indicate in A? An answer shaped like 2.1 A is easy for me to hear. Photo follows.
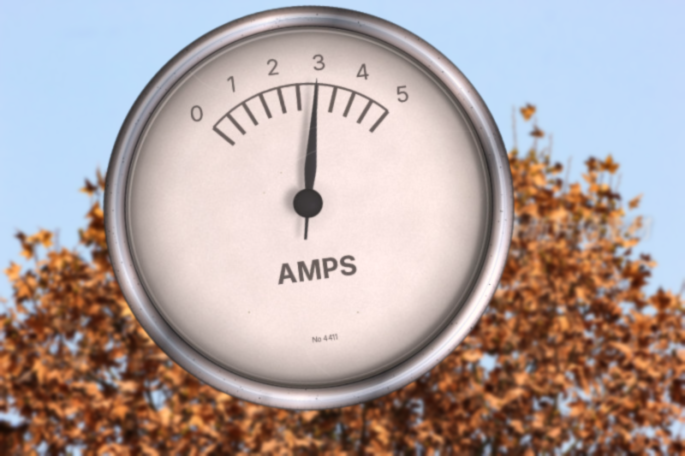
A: 3 A
